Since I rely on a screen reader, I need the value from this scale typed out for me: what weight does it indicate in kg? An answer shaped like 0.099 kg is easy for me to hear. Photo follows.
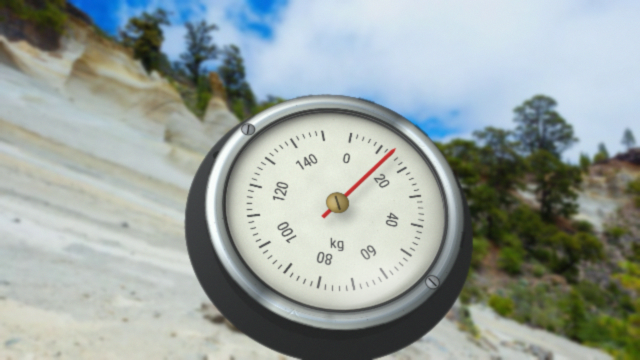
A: 14 kg
